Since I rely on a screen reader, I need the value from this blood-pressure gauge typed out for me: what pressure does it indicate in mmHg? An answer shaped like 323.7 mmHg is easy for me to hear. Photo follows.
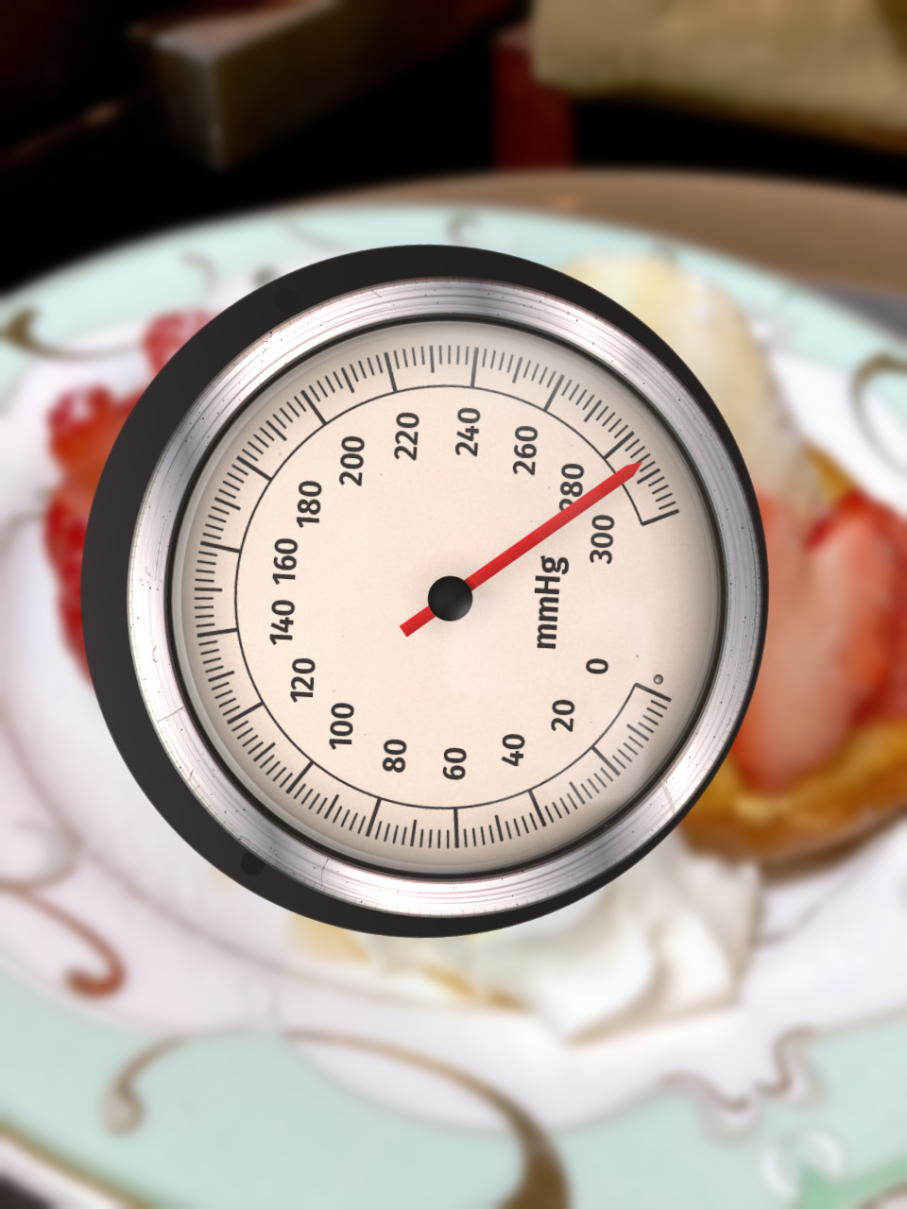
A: 286 mmHg
